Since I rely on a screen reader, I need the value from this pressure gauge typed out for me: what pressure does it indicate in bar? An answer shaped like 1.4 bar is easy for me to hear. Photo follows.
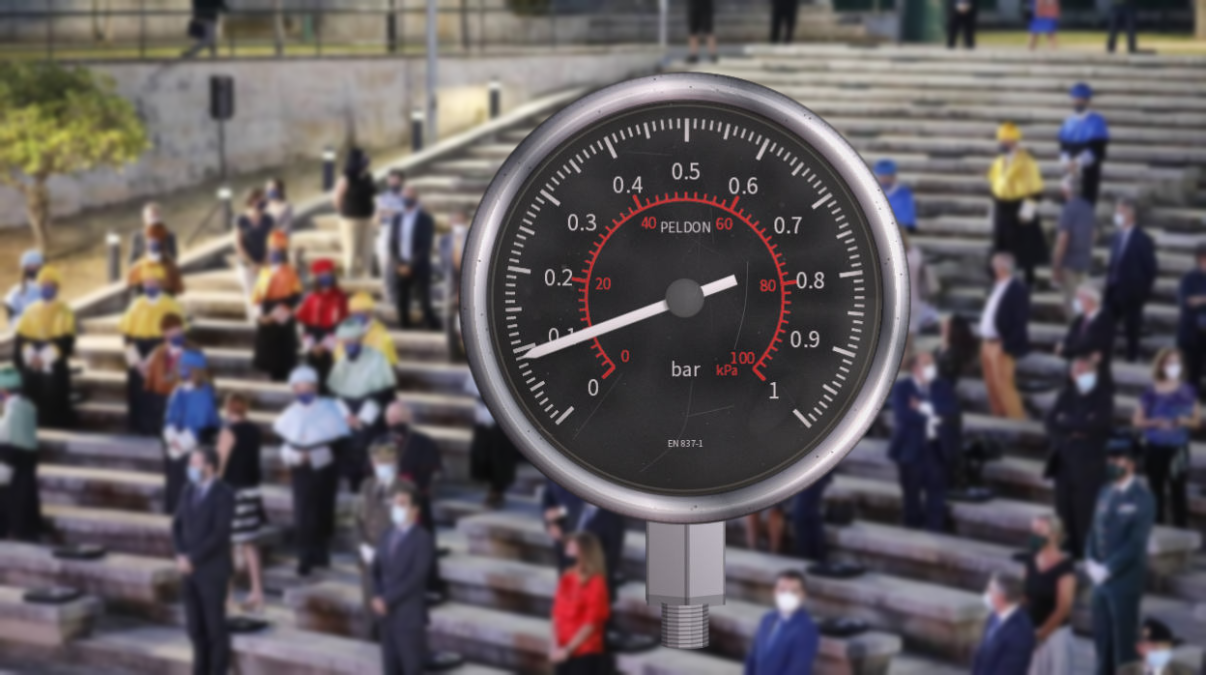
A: 0.09 bar
